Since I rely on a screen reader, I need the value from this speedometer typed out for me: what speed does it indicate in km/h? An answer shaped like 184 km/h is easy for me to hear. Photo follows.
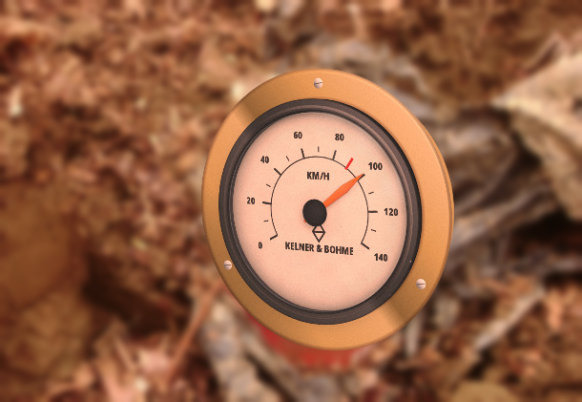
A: 100 km/h
